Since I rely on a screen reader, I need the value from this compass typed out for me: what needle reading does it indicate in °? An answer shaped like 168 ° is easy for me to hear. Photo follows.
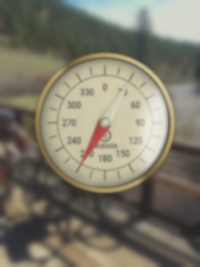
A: 210 °
